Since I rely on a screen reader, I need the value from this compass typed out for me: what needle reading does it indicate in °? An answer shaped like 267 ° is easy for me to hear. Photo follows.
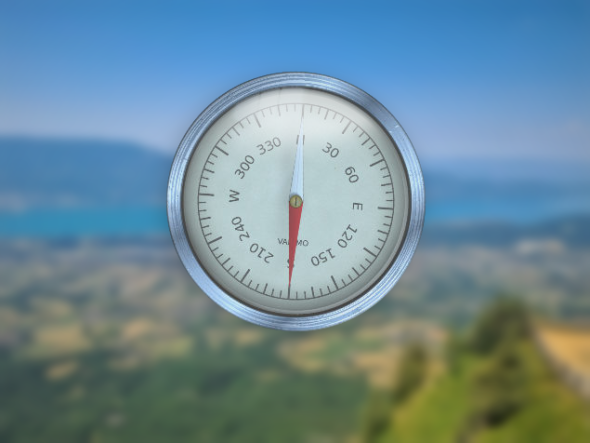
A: 180 °
